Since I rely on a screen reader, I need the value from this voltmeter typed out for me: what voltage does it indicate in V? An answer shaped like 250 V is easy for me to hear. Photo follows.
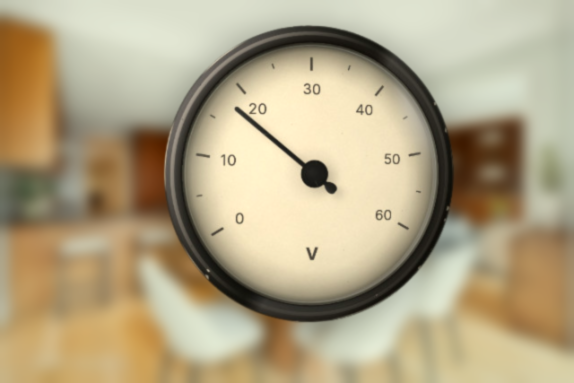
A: 17.5 V
